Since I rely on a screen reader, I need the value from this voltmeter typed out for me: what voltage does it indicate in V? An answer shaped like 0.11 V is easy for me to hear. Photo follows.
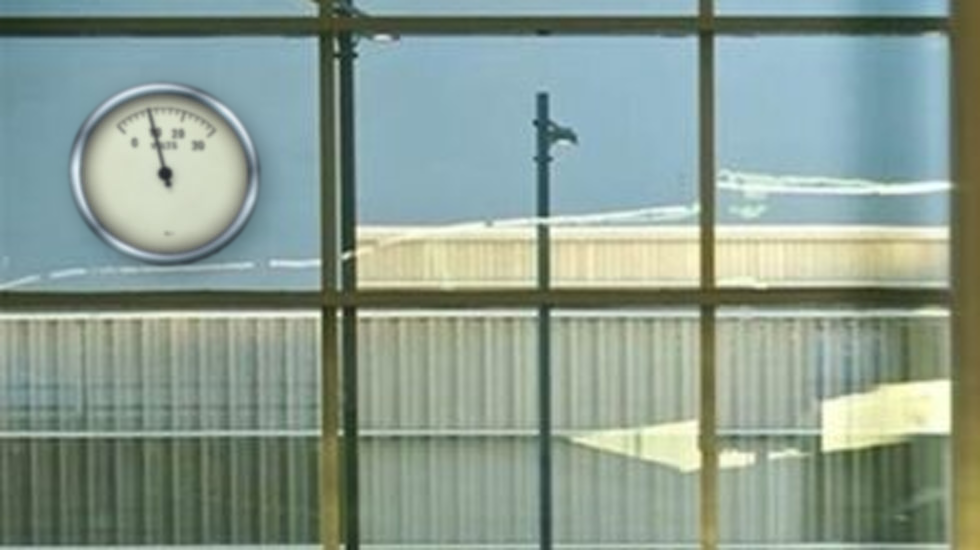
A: 10 V
